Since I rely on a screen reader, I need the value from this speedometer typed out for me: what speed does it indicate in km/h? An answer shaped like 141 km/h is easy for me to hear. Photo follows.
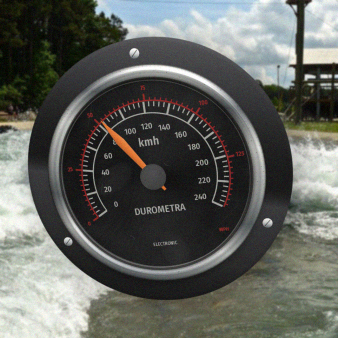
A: 84 km/h
